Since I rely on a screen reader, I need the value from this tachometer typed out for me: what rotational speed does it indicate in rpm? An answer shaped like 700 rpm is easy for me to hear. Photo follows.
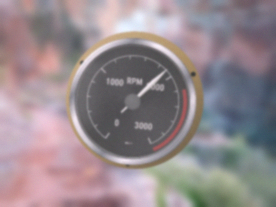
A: 1900 rpm
